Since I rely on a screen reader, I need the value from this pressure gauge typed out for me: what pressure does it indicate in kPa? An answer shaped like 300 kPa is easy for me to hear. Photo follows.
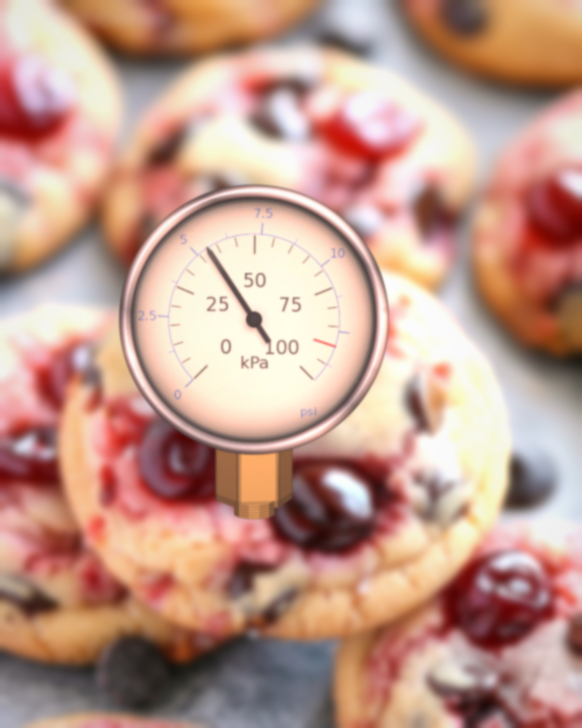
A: 37.5 kPa
